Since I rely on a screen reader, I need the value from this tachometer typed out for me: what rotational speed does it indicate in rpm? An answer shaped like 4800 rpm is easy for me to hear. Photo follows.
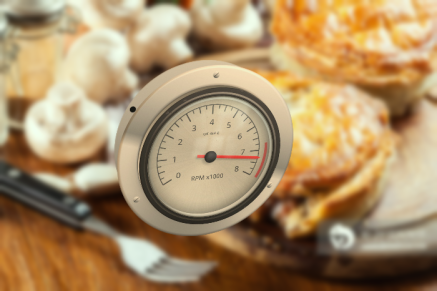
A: 7250 rpm
